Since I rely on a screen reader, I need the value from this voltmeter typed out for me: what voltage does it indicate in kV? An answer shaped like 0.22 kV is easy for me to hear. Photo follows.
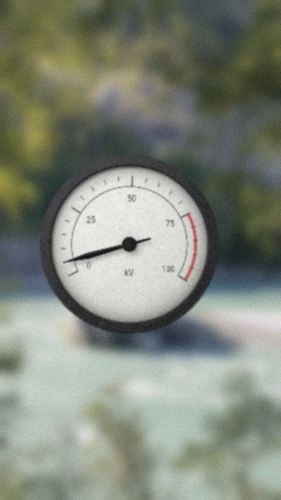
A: 5 kV
